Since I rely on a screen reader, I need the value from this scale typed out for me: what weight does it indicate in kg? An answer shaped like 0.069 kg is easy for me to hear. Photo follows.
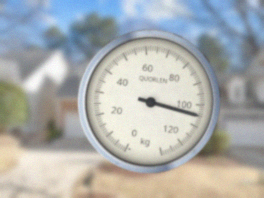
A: 105 kg
